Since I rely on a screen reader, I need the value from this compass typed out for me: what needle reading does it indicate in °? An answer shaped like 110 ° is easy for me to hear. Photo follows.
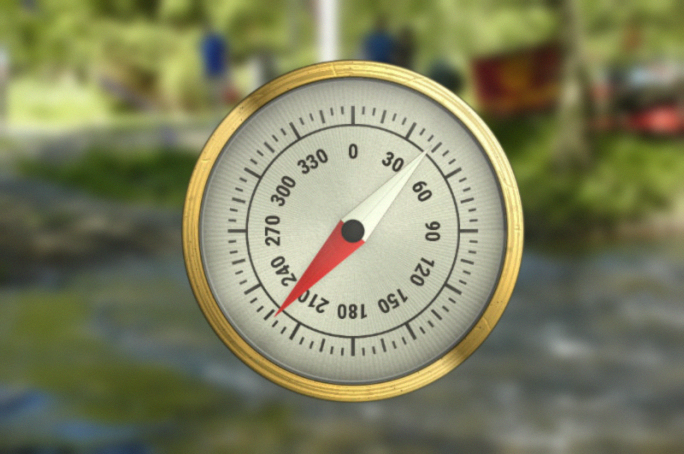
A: 222.5 °
